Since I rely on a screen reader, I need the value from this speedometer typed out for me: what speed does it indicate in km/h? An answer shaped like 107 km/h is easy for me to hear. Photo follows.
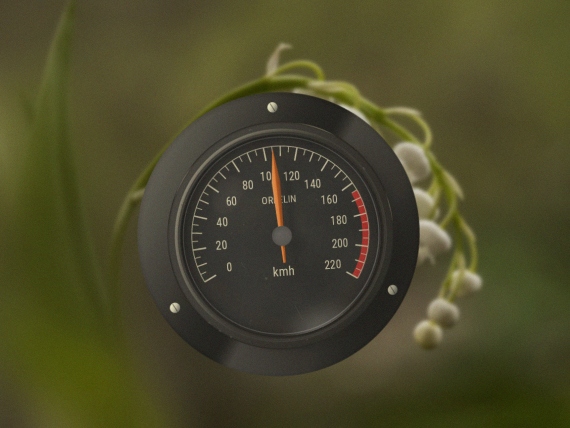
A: 105 km/h
